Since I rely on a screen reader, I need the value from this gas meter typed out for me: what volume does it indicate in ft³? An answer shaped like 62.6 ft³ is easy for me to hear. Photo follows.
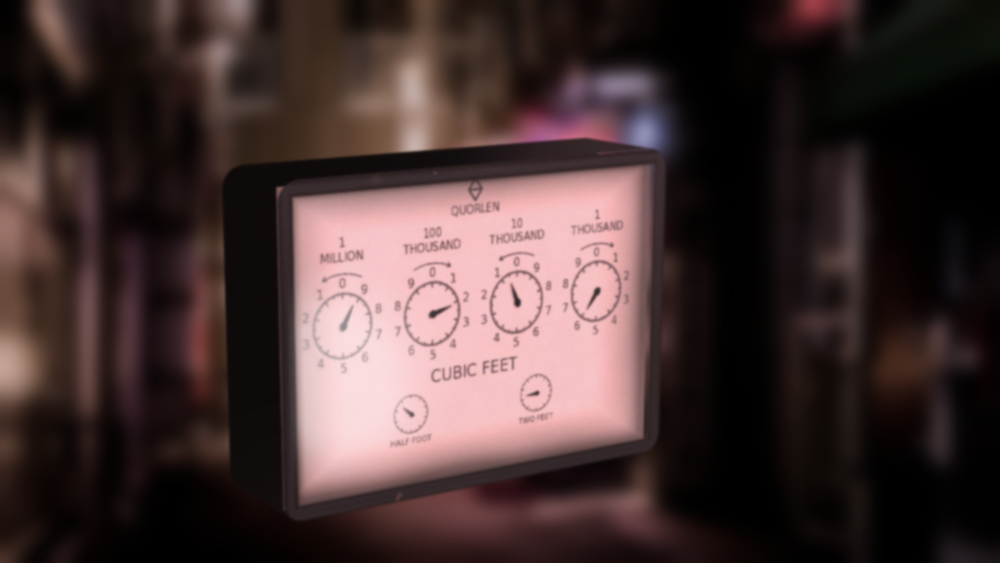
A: 920600 ft³
